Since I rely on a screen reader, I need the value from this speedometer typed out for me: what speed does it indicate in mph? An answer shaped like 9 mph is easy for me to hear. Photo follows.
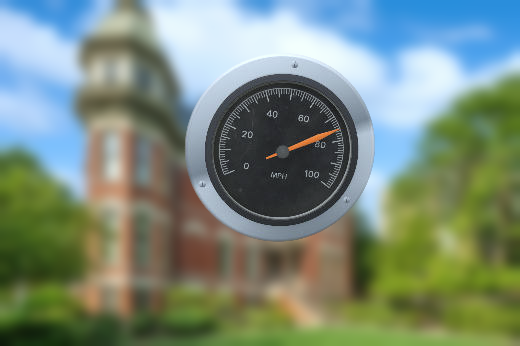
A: 75 mph
